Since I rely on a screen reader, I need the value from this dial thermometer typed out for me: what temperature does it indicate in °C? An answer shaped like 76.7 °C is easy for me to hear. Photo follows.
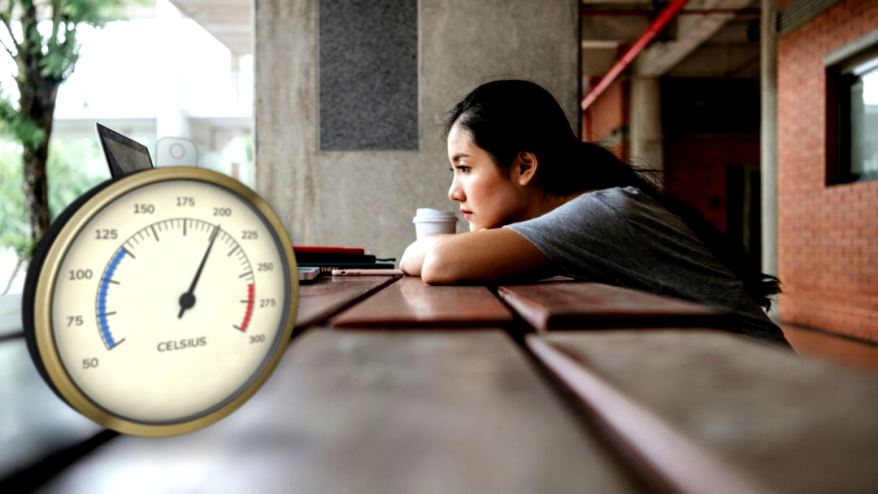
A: 200 °C
